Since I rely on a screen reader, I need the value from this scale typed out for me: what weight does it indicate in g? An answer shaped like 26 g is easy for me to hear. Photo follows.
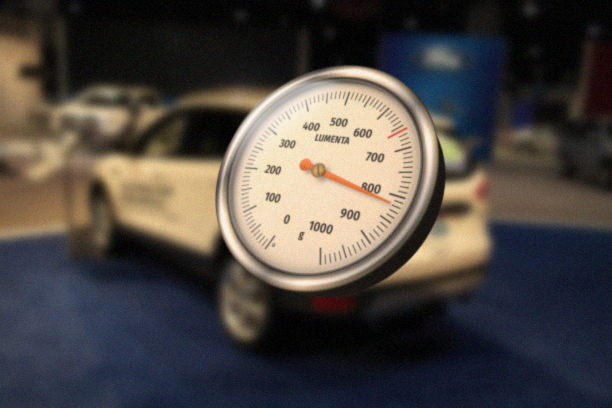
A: 820 g
